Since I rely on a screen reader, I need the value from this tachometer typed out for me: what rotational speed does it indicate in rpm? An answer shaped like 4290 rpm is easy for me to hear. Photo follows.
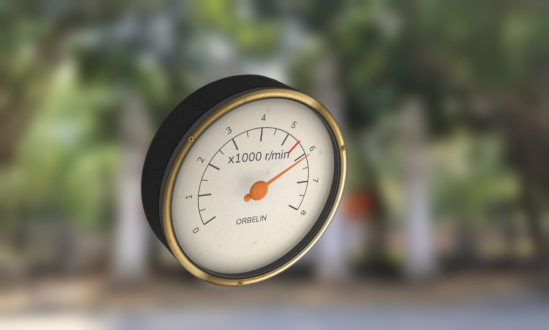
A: 6000 rpm
